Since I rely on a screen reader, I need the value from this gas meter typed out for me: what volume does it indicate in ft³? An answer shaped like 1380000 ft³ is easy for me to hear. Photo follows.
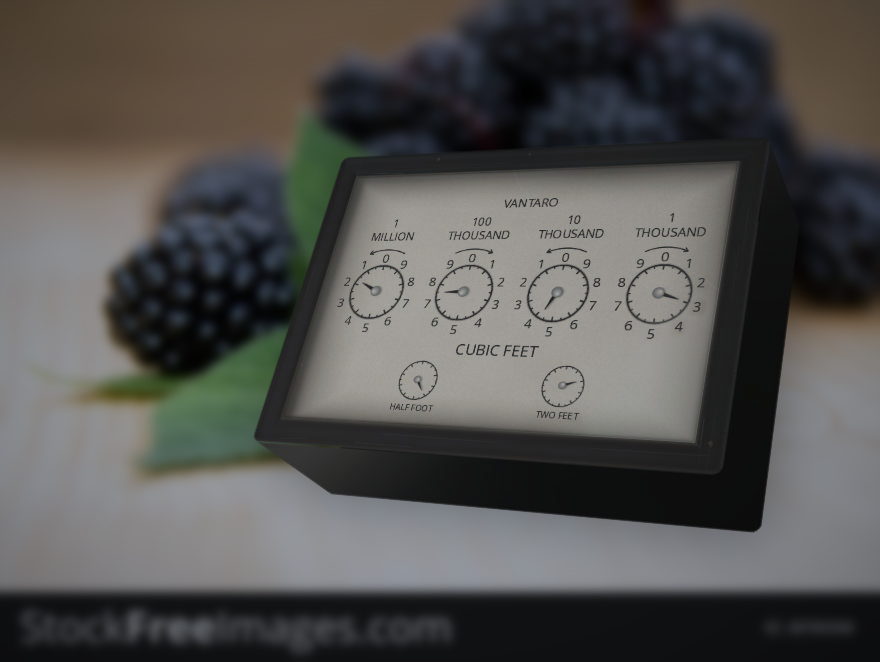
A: 174300 ft³
